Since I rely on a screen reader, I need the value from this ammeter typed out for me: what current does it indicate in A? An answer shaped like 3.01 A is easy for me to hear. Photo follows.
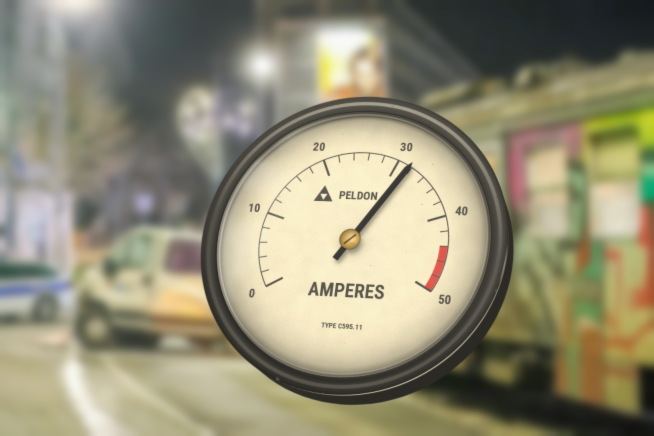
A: 32 A
